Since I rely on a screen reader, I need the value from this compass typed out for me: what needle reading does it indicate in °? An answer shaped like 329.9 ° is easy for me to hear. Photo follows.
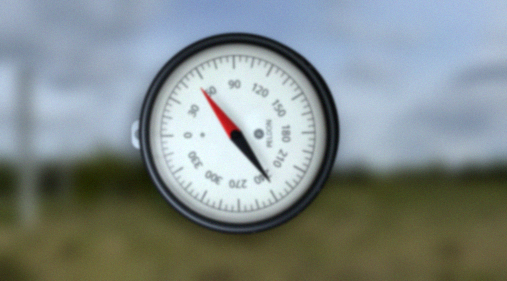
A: 55 °
